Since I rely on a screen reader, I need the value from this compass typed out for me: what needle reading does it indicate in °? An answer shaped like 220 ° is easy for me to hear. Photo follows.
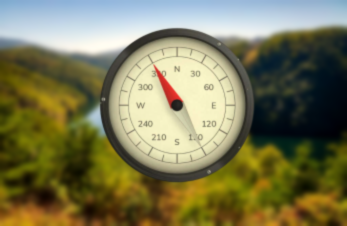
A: 330 °
